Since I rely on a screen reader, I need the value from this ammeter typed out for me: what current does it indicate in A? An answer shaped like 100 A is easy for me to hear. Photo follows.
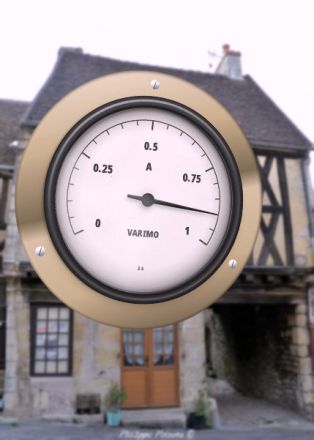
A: 0.9 A
